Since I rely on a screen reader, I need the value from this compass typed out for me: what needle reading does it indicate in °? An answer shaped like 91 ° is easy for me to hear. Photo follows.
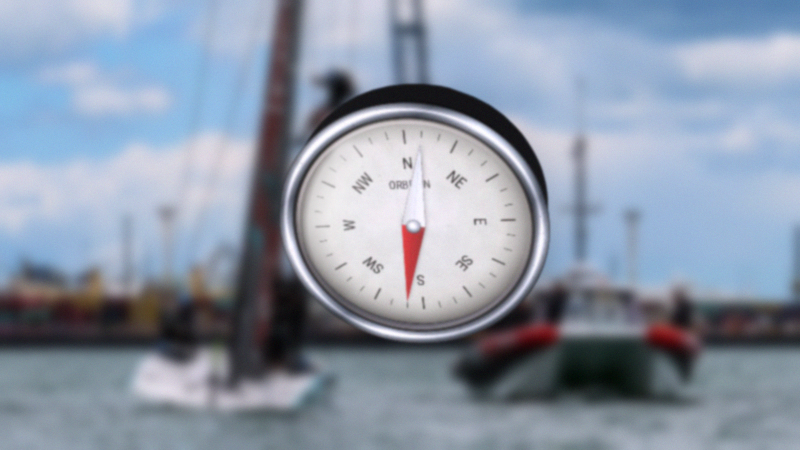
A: 190 °
